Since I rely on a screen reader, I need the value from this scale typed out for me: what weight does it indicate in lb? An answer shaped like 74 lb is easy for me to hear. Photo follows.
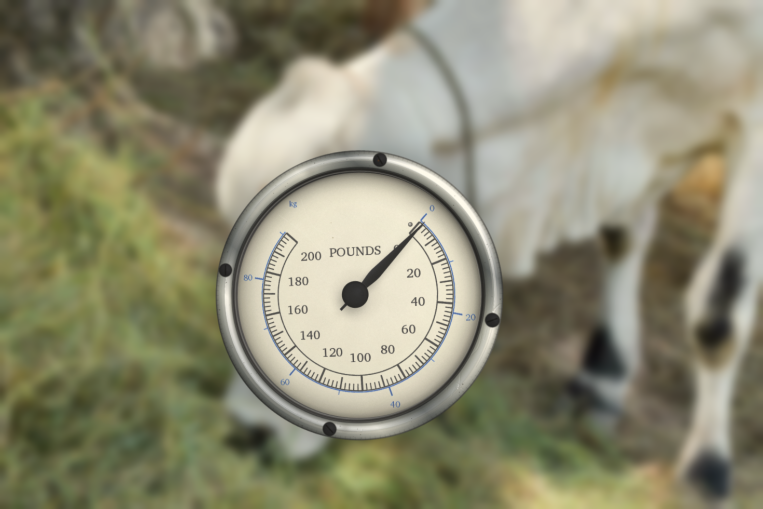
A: 2 lb
